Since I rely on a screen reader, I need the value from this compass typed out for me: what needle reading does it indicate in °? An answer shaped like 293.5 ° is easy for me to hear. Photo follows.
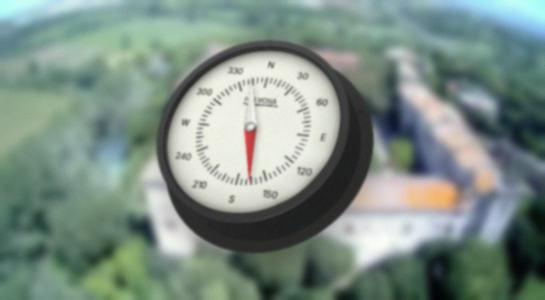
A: 165 °
